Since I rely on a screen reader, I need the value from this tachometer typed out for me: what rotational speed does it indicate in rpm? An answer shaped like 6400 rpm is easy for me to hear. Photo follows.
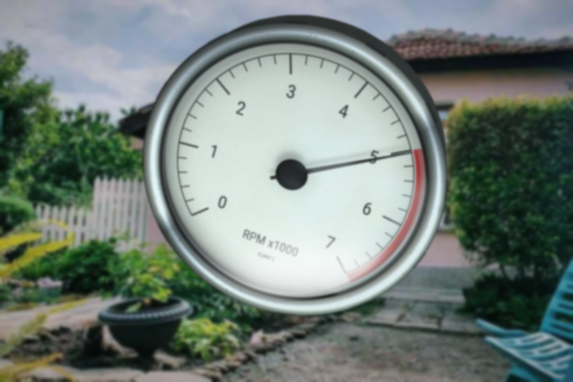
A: 5000 rpm
